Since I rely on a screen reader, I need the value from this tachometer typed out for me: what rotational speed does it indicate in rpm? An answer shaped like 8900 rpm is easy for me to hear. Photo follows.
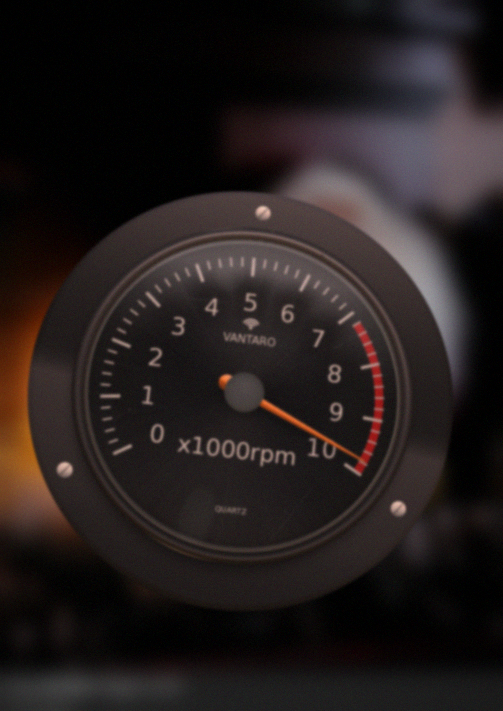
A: 9800 rpm
